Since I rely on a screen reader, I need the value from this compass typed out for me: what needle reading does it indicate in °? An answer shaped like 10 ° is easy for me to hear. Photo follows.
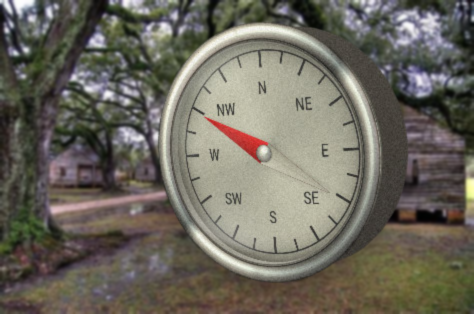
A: 300 °
